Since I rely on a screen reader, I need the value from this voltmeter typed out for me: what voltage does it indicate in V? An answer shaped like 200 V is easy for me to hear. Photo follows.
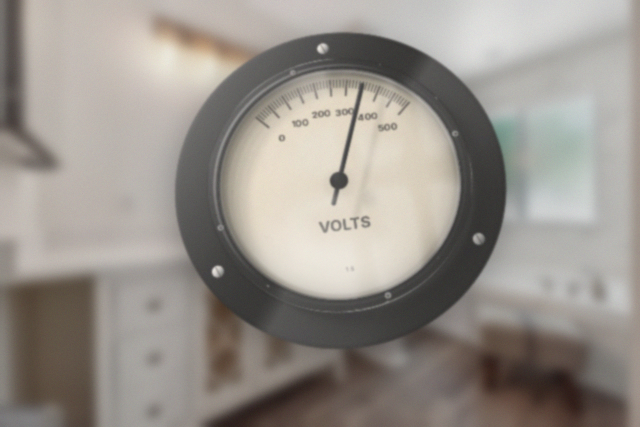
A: 350 V
